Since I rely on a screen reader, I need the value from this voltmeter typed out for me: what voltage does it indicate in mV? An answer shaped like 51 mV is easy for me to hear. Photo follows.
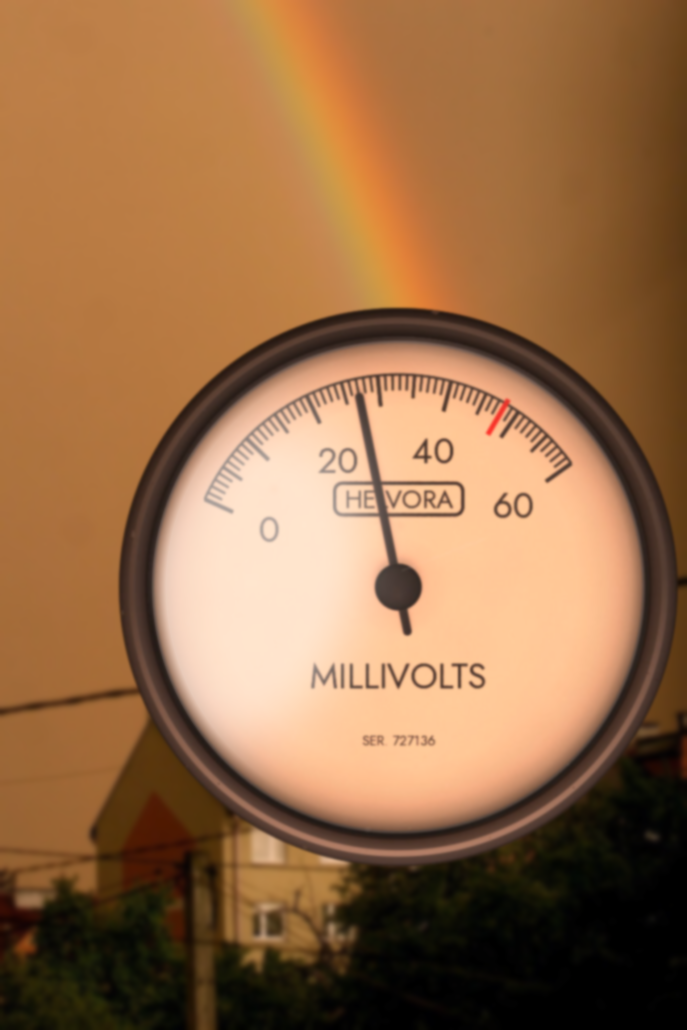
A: 27 mV
